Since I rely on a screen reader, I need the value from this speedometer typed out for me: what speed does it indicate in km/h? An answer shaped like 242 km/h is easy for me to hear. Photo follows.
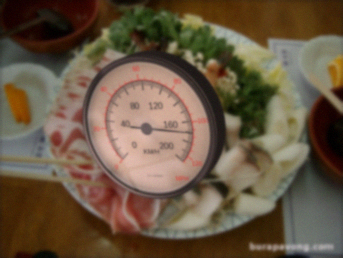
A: 170 km/h
